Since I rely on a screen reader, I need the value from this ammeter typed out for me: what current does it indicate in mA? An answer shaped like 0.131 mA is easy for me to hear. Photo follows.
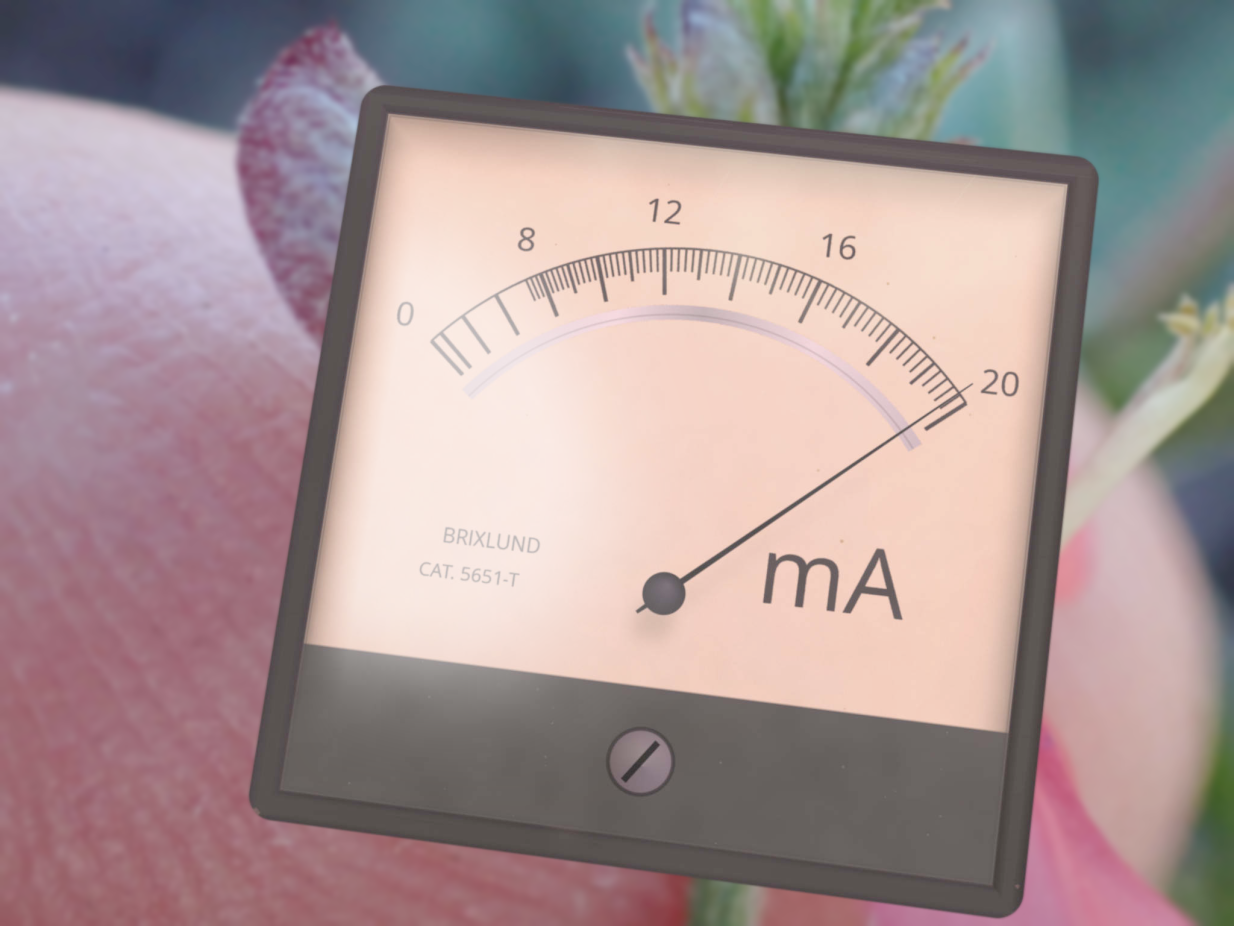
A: 19.8 mA
